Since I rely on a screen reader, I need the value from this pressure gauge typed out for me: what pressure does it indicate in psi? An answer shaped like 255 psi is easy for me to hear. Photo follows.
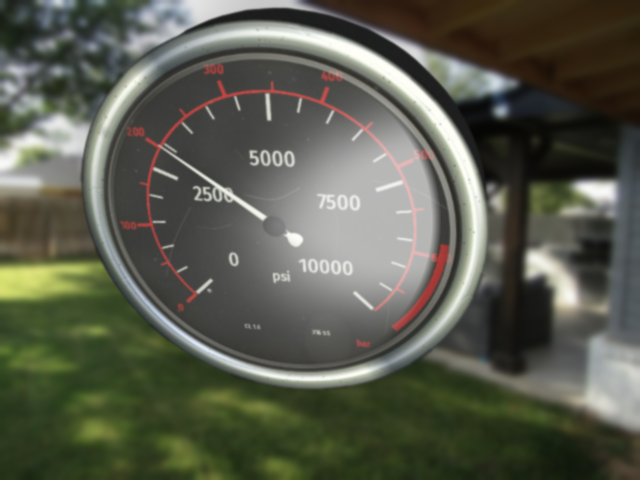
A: 3000 psi
